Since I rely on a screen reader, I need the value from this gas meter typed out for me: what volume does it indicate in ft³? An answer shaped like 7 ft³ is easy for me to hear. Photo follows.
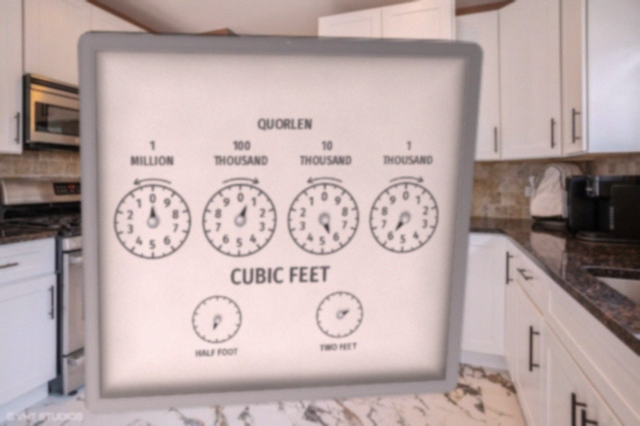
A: 5600 ft³
